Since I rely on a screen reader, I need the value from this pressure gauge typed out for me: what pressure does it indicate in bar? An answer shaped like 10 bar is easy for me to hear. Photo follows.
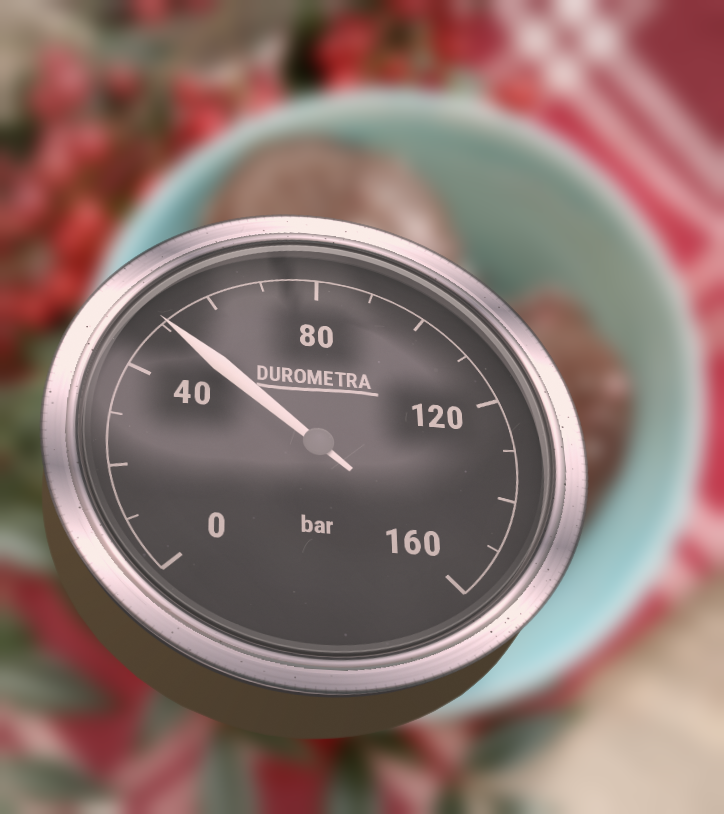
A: 50 bar
